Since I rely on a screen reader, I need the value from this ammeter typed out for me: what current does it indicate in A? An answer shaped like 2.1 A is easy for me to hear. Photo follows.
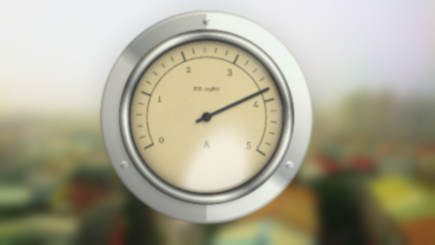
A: 3.8 A
